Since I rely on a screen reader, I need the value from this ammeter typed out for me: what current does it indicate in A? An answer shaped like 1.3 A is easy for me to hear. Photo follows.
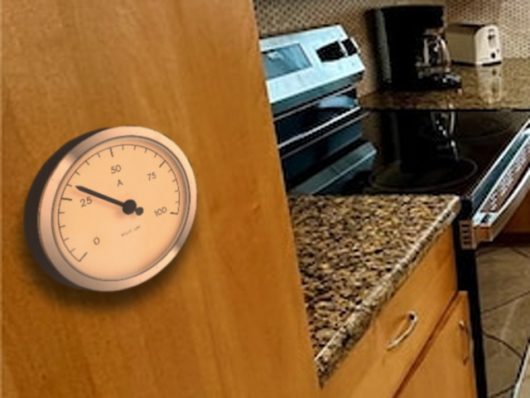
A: 30 A
